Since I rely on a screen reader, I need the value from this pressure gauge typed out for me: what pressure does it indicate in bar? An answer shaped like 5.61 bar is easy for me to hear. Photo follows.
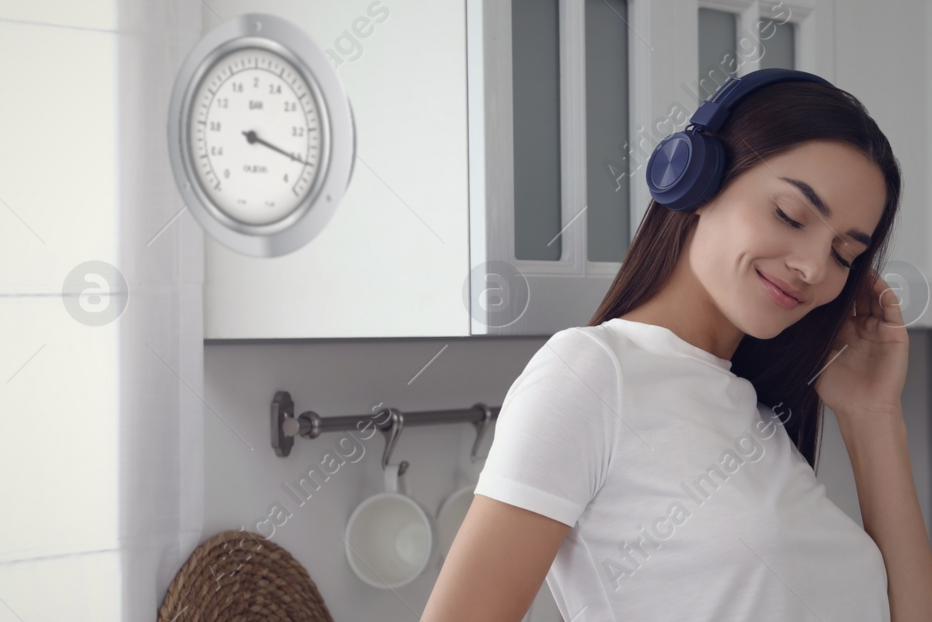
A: 3.6 bar
